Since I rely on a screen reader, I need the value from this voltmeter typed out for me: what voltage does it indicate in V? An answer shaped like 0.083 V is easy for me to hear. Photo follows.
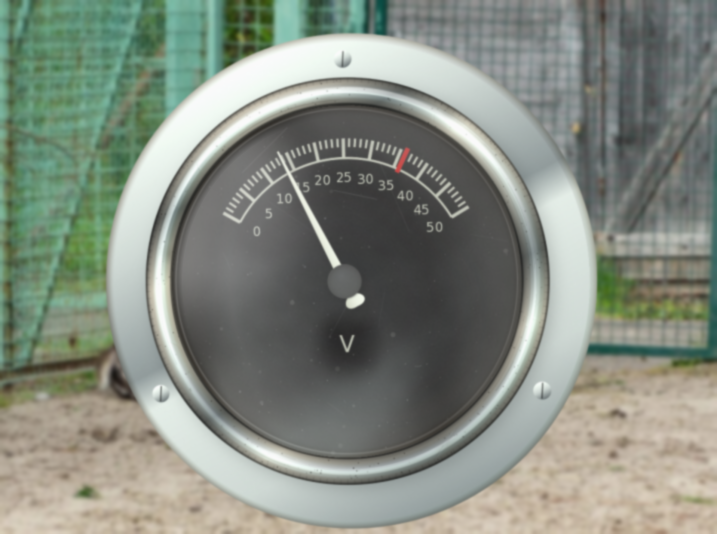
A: 14 V
